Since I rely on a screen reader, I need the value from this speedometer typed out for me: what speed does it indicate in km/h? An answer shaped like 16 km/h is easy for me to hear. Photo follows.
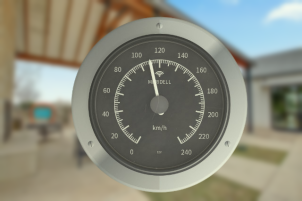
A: 110 km/h
